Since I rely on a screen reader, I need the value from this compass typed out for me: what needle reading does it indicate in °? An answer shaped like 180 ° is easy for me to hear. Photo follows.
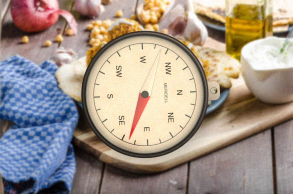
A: 112.5 °
